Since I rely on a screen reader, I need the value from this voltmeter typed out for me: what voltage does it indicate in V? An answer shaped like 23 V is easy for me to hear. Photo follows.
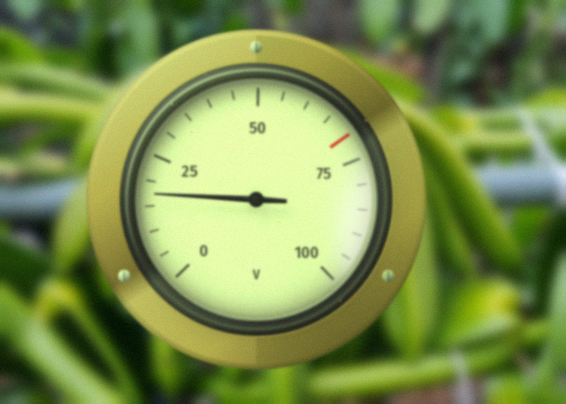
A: 17.5 V
